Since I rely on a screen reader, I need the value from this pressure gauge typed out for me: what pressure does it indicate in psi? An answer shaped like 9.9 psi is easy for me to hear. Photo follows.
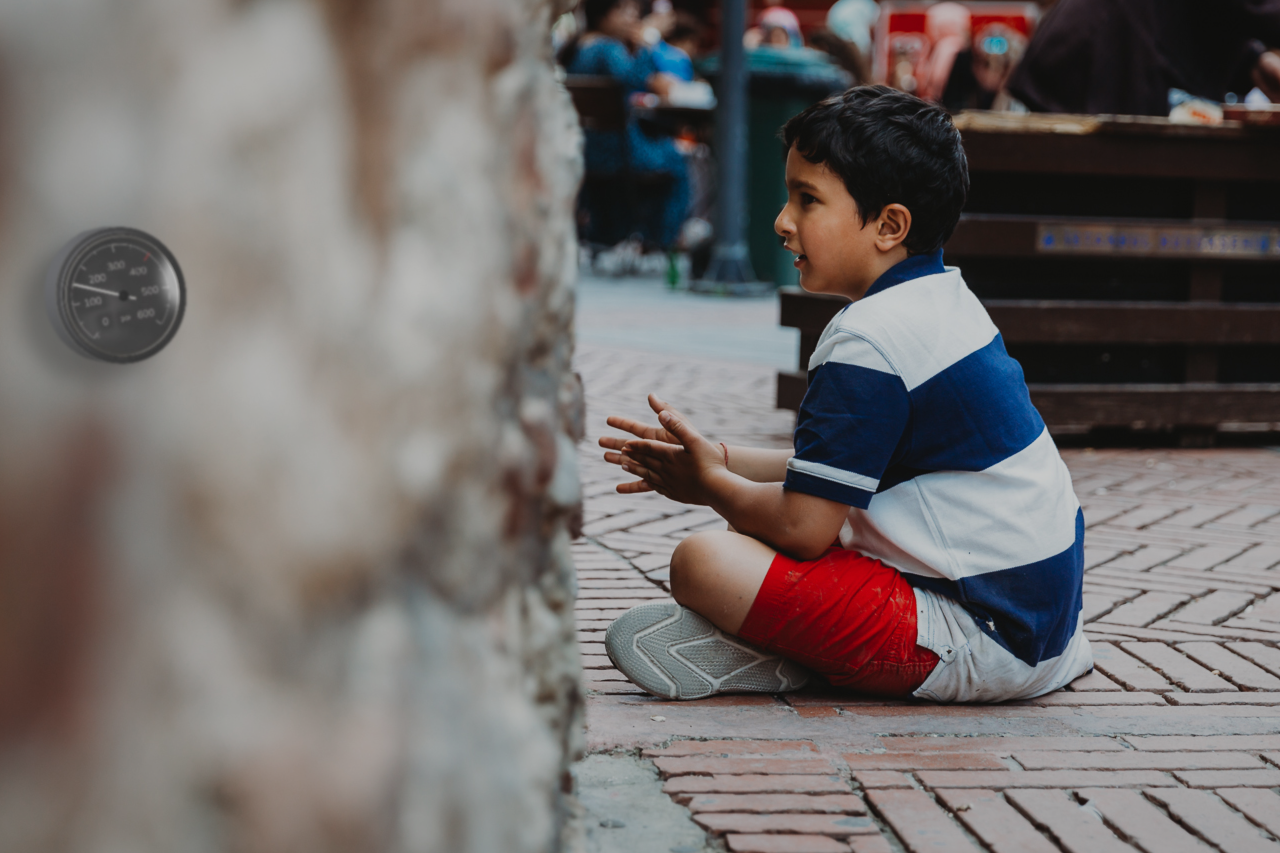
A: 150 psi
